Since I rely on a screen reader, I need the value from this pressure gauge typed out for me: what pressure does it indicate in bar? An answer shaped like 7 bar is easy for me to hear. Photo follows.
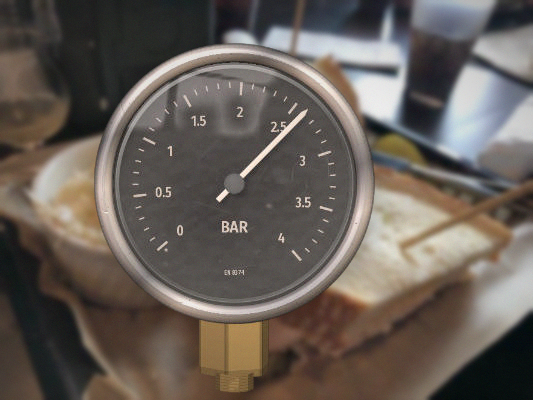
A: 2.6 bar
